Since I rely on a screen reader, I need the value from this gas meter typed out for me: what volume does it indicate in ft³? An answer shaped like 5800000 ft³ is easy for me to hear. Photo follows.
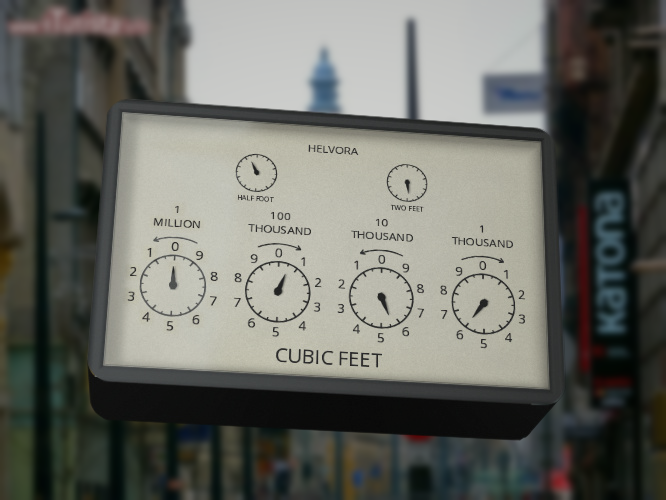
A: 5600 ft³
